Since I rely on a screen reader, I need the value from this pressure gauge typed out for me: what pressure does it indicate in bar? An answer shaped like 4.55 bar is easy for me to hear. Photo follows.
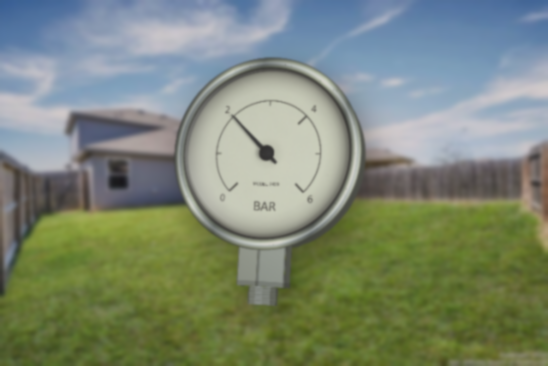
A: 2 bar
